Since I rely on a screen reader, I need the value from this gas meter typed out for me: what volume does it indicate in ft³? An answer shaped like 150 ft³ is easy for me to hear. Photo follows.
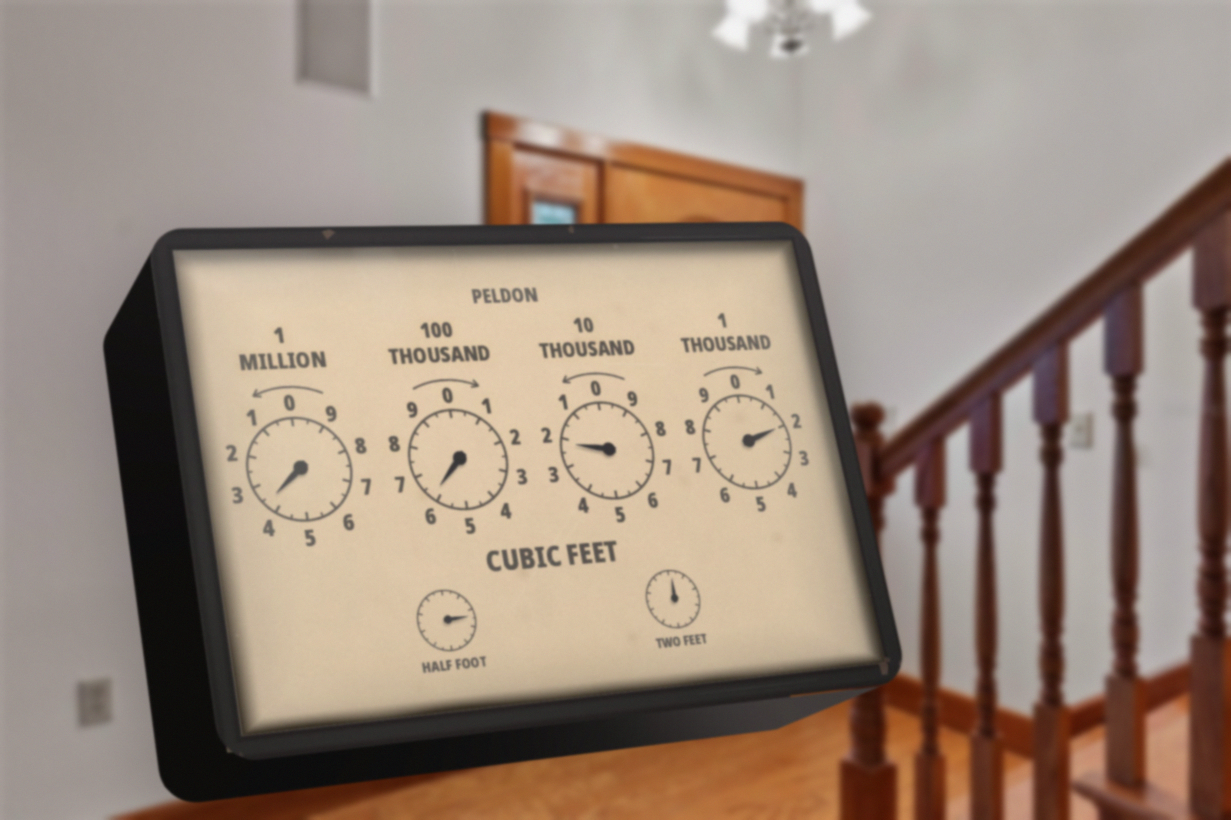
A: 362200 ft³
